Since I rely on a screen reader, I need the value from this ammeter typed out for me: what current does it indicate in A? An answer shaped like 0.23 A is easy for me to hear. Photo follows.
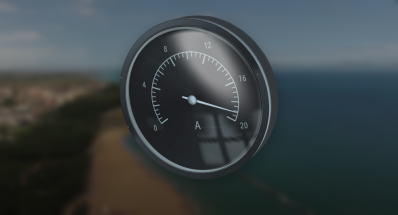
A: 19 A
